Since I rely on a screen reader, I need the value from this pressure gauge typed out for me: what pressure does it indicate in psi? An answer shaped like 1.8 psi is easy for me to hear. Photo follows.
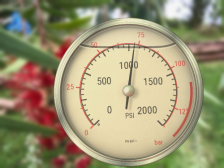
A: 1050 psi
